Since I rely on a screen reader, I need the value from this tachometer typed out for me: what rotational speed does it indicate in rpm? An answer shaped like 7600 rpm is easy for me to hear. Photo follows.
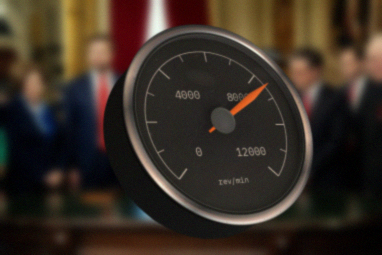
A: 8500 rpm
